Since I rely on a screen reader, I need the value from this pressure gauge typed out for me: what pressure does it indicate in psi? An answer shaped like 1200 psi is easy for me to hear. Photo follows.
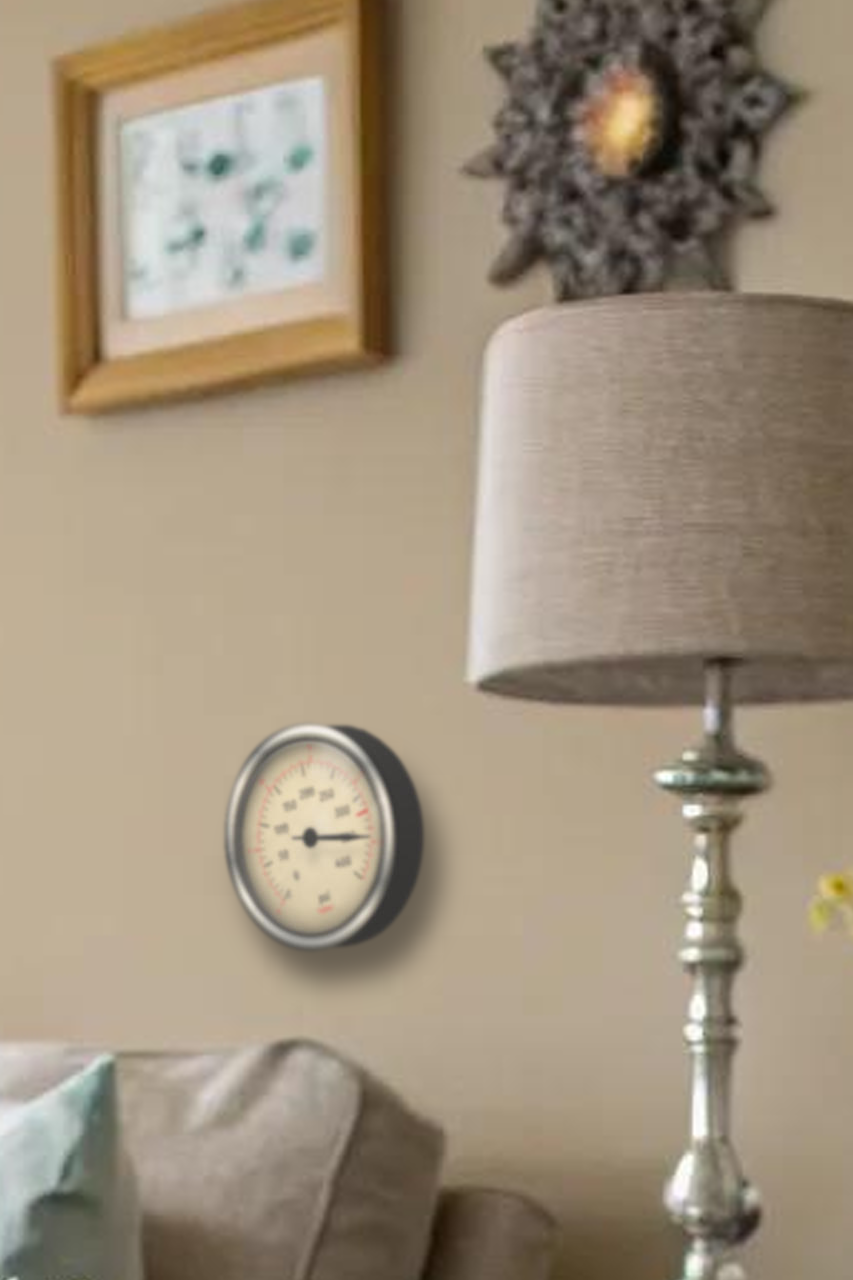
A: 350 psi
